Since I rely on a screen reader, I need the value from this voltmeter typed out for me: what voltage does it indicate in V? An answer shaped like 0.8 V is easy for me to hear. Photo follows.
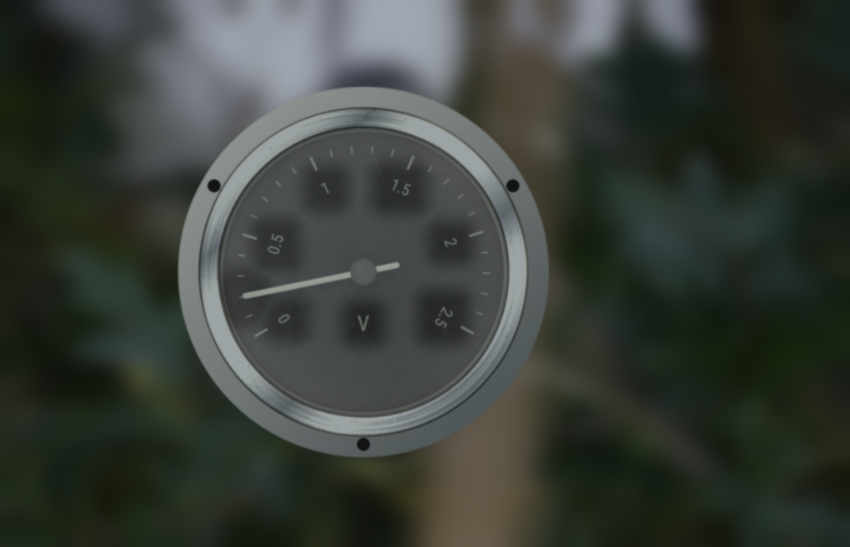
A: 0.2 V
